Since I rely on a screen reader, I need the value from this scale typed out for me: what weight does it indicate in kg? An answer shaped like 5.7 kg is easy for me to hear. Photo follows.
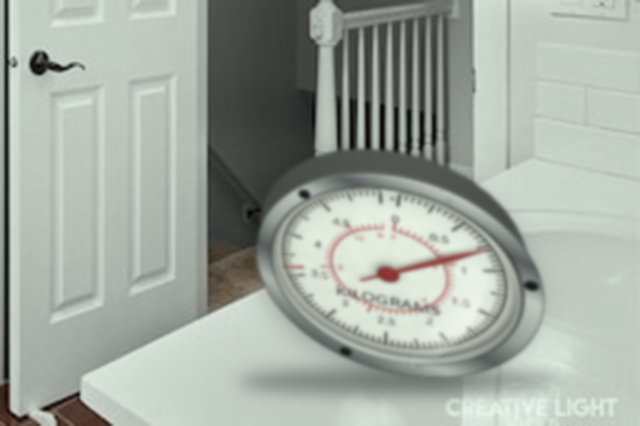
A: 0.75 kg
